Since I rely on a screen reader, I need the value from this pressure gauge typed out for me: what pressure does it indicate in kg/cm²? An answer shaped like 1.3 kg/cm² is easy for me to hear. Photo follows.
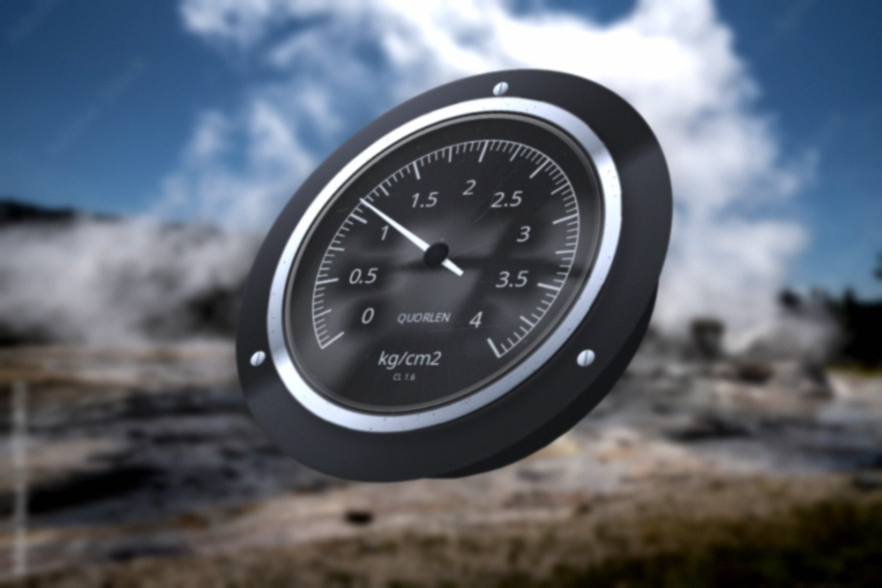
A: 1.1 kg/cm²
